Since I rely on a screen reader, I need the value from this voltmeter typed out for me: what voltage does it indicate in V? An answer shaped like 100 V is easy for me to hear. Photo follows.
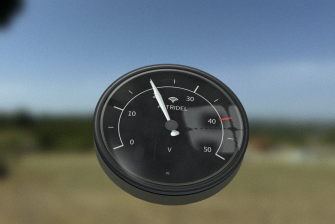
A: 20 V
